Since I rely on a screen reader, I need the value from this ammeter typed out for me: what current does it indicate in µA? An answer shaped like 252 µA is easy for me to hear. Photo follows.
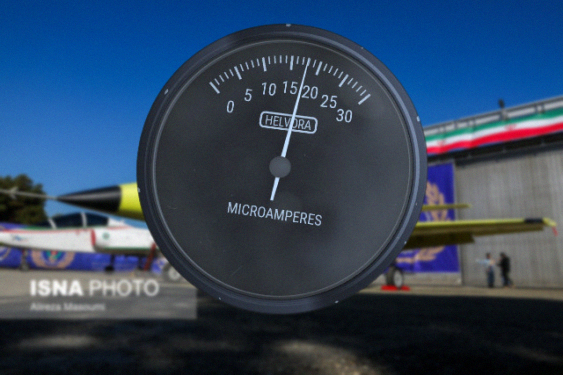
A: 18 µA
